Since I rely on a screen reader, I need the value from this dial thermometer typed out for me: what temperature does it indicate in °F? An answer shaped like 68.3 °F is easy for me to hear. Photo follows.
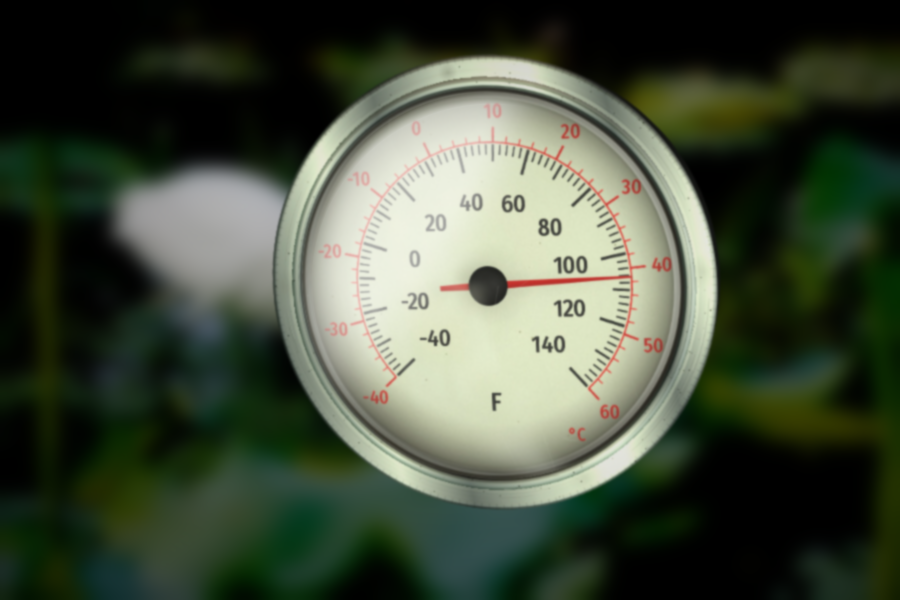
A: 106 °F
